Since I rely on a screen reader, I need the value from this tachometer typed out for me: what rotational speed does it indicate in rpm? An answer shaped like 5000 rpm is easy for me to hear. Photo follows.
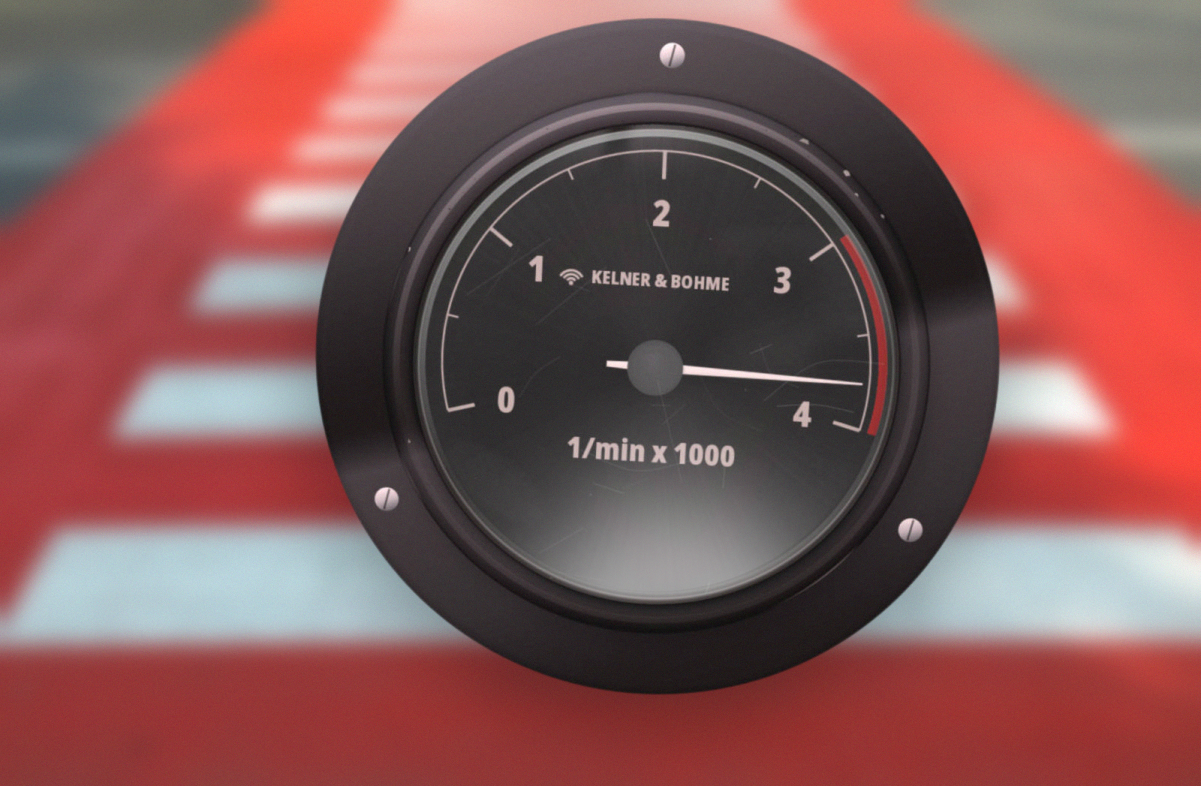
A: 3750 rpm
